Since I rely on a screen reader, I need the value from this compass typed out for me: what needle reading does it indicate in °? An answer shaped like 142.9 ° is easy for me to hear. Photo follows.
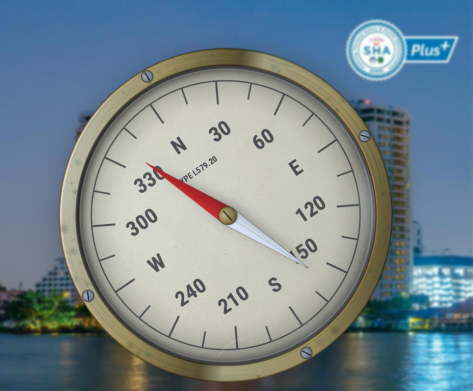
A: 337.5 °
